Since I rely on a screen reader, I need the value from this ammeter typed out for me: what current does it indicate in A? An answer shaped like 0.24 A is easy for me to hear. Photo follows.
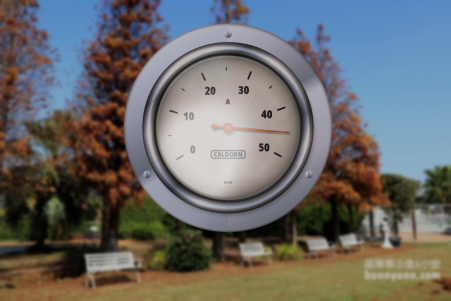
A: 45 A
